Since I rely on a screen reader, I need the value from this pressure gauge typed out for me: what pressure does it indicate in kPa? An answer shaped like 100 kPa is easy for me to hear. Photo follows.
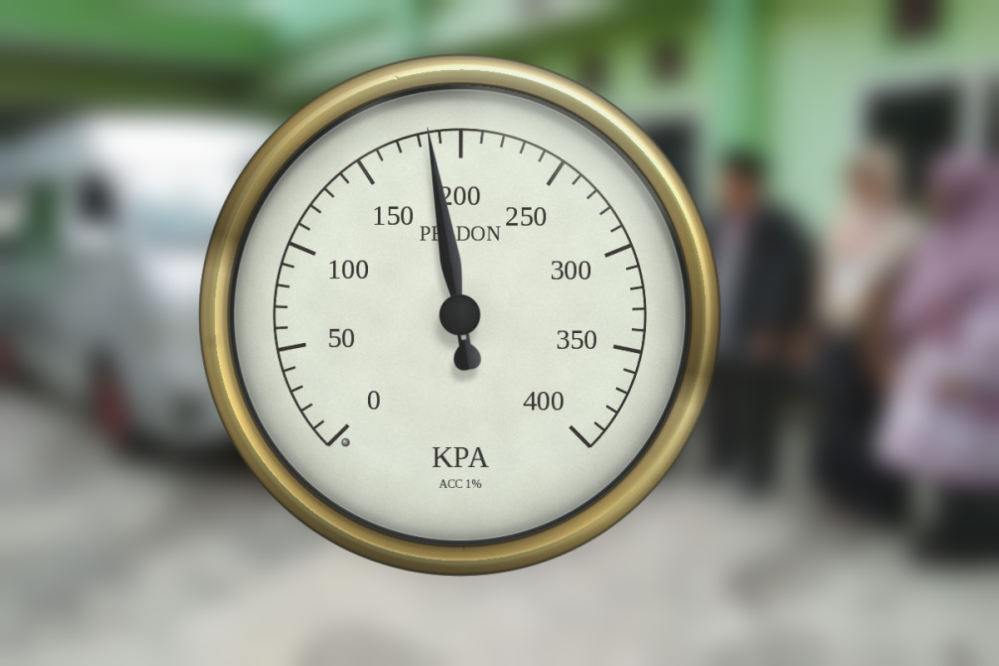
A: 185 kPa
